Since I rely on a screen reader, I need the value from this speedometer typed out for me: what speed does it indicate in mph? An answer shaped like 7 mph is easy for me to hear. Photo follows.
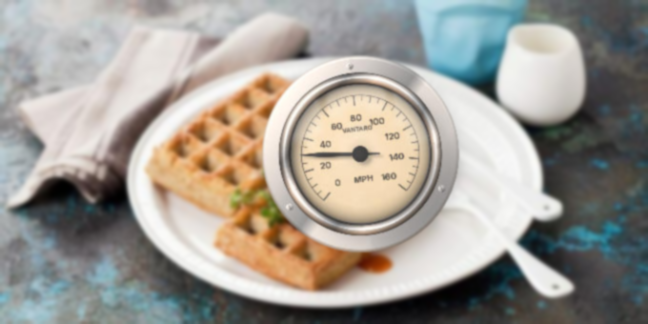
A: 30 mph
